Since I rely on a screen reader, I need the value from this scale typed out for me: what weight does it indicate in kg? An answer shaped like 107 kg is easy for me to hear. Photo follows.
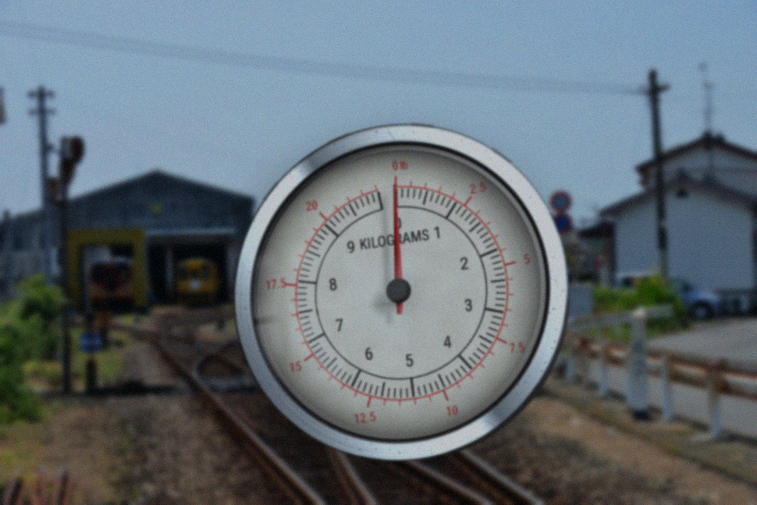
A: 0 kg
